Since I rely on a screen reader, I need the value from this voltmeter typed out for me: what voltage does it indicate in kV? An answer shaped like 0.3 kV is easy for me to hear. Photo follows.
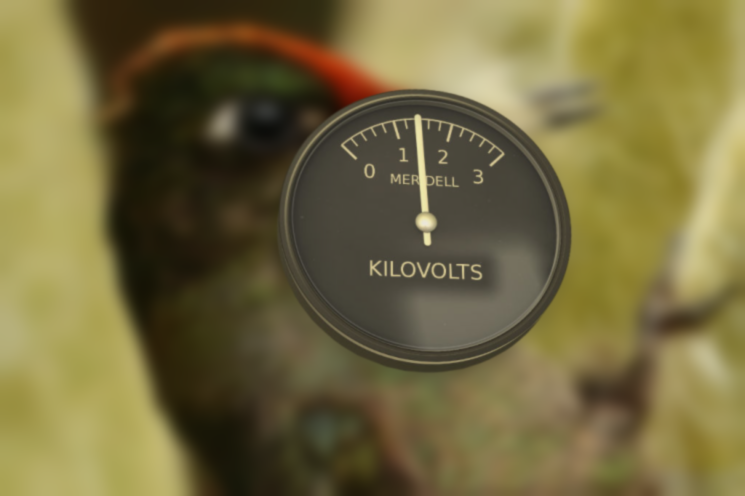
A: 1.4 kV
